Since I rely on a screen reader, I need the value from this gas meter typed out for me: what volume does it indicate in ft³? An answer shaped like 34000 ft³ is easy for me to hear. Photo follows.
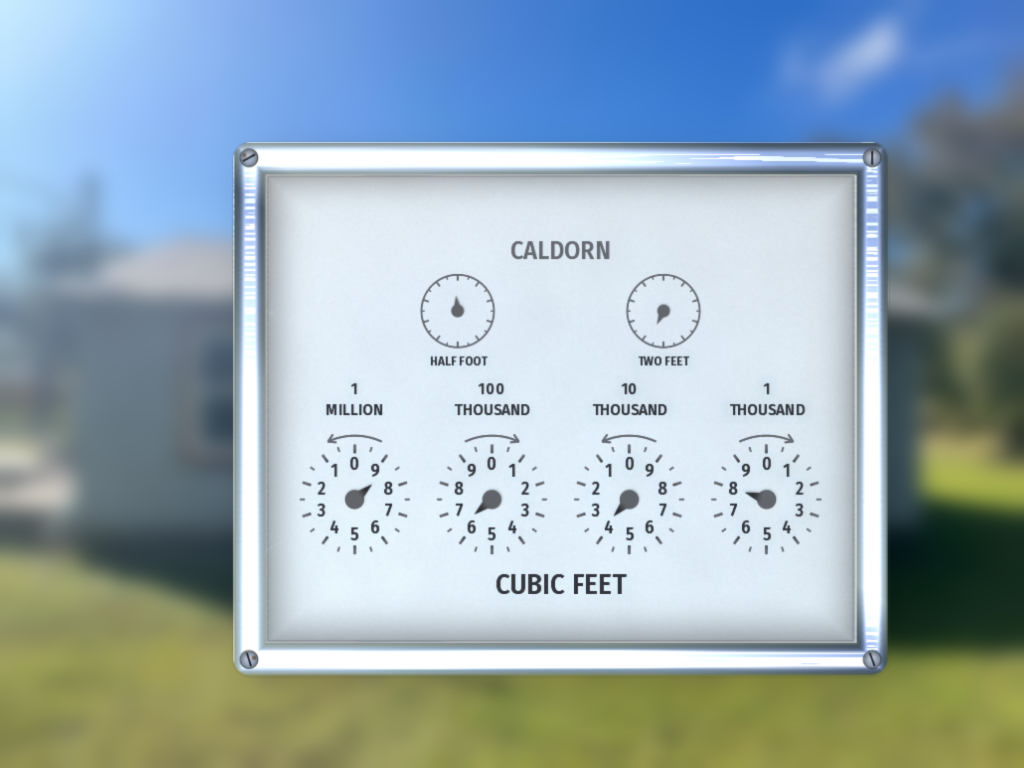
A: 863800 ft³
